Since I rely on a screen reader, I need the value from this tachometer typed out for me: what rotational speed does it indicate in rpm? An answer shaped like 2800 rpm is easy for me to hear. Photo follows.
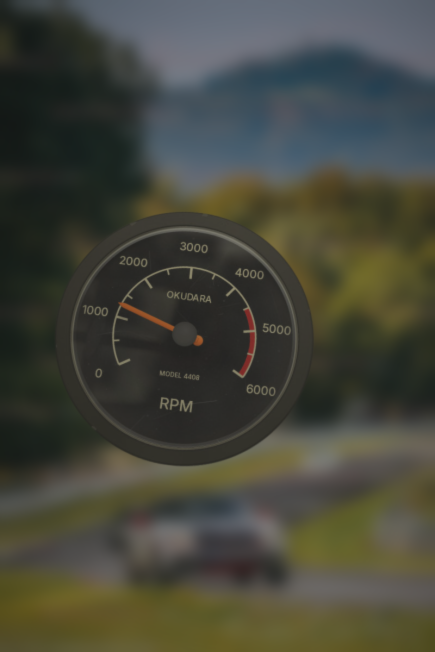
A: 1250 rpm
